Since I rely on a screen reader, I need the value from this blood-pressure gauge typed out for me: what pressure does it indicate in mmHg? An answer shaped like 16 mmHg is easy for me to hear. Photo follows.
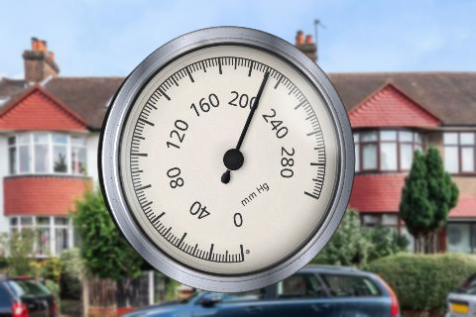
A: 210 mmHg
